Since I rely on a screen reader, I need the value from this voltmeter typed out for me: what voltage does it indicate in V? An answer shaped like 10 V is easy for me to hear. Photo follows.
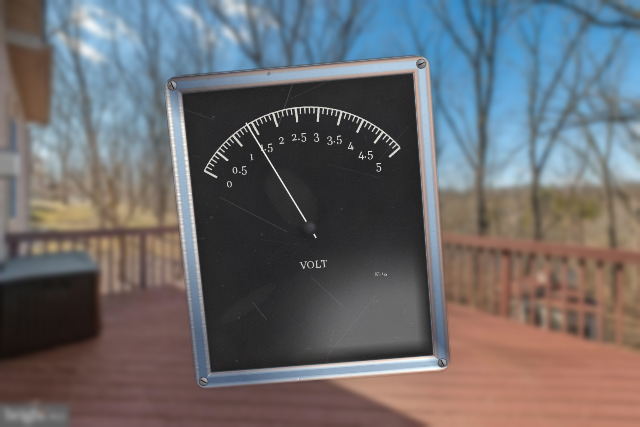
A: 1.4 V
